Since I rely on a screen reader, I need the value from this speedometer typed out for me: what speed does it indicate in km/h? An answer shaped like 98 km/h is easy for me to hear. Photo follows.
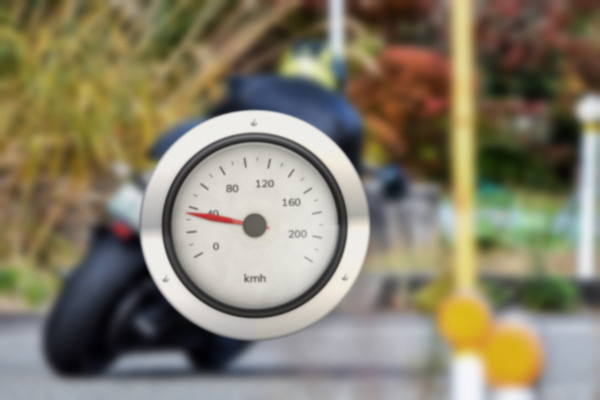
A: 35 km/h
